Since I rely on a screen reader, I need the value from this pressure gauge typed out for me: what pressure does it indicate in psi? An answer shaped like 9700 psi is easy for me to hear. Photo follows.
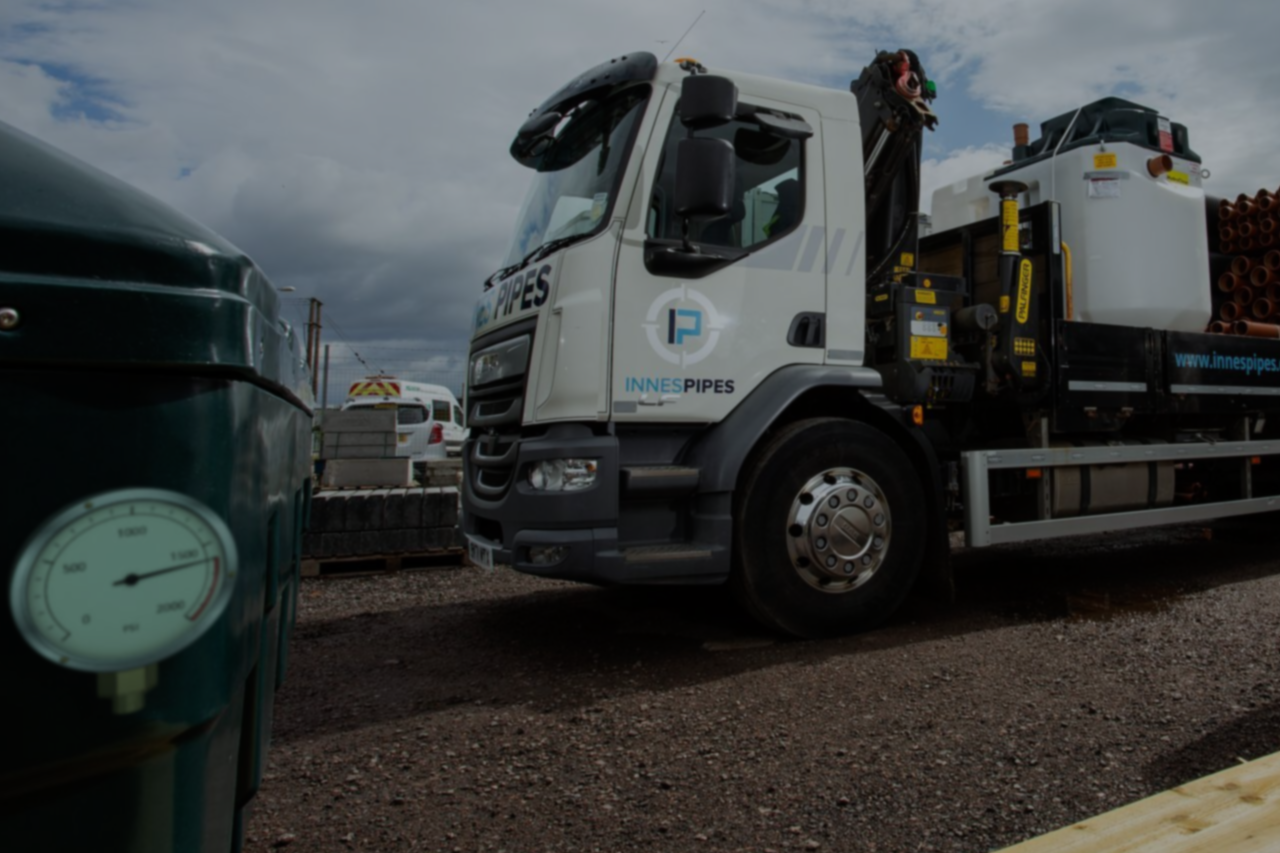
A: 1600 psi
